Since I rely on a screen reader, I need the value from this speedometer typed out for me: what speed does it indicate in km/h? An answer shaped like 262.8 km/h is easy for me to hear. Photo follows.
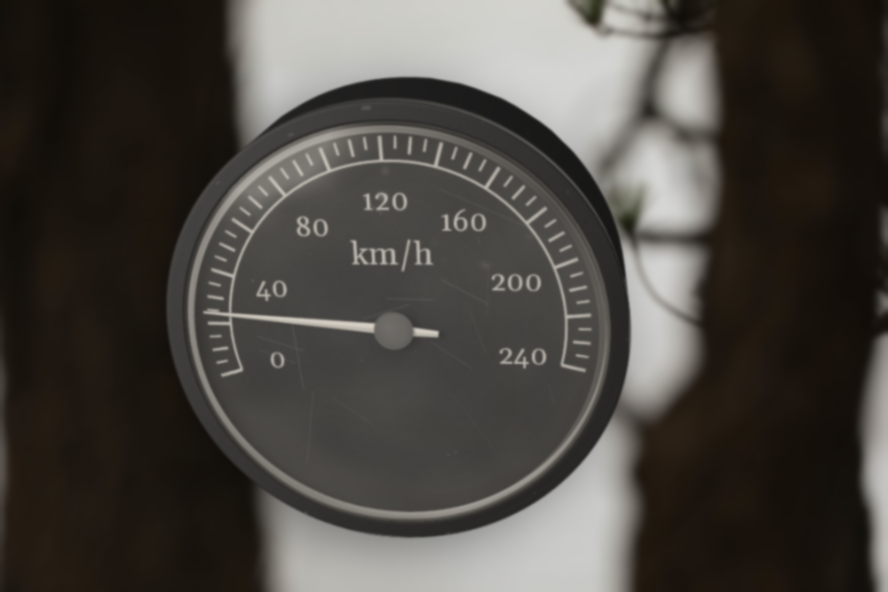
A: 25 km/h
